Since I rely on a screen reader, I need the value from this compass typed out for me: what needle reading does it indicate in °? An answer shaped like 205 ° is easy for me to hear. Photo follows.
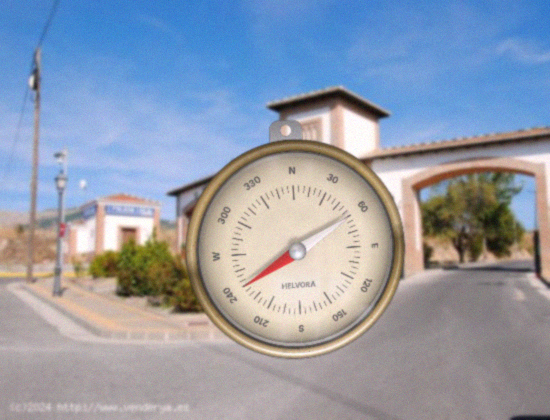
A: 240 °
